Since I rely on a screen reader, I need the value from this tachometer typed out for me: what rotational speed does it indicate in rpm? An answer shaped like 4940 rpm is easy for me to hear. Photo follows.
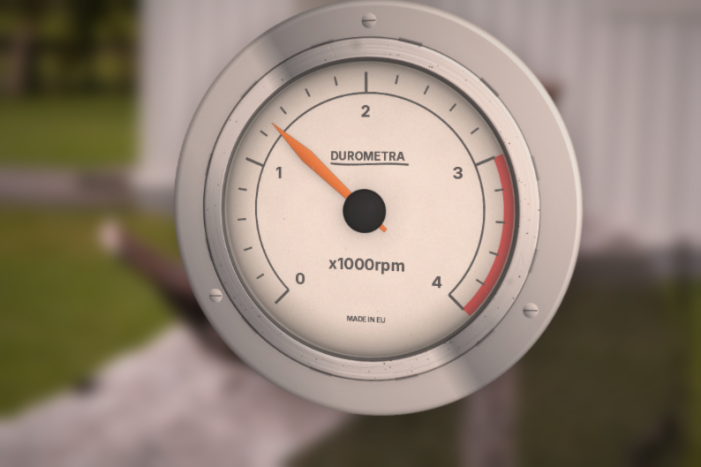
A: 1300 rpm
